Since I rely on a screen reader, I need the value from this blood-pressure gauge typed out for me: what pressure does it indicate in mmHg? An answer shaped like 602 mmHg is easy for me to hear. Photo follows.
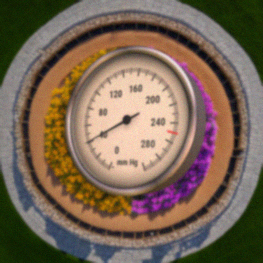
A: 40 mmHg
